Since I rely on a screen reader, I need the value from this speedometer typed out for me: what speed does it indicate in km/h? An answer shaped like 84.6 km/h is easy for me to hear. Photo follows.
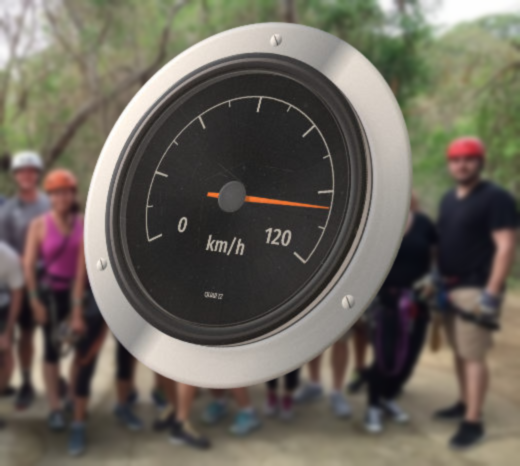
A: 105 km/h
